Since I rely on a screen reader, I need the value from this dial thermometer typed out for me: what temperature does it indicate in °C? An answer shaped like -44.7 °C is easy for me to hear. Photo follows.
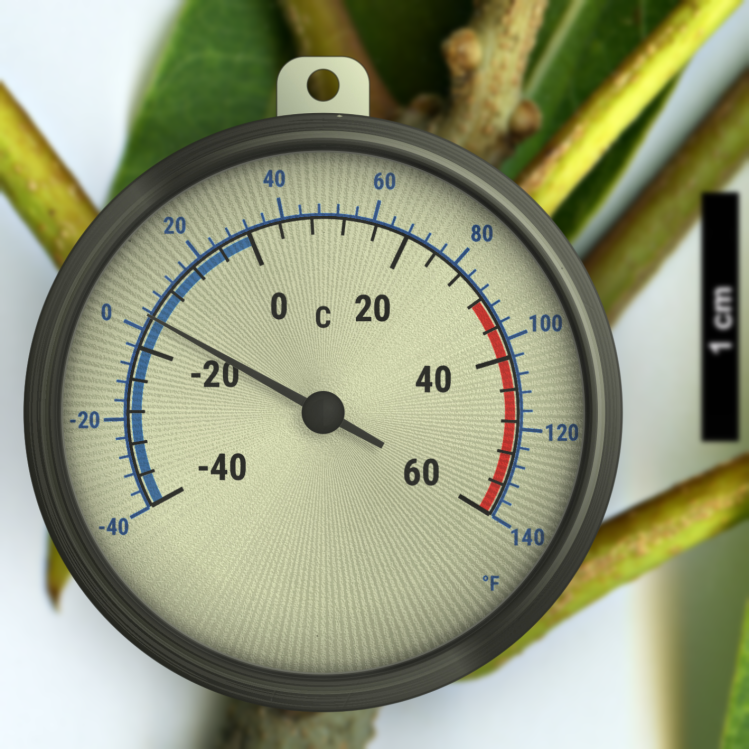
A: -16 °C
